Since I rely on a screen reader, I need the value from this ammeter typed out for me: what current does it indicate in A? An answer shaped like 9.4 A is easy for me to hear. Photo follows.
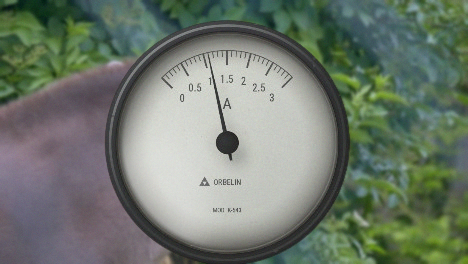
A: 1.1 A
